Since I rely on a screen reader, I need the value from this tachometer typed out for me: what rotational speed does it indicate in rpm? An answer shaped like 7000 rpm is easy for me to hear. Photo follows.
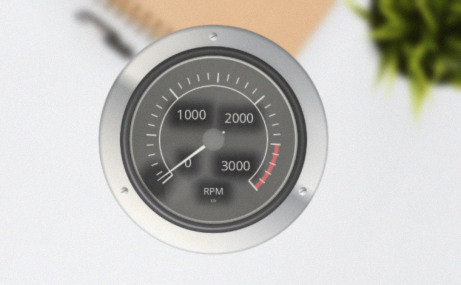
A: 50 rpm
